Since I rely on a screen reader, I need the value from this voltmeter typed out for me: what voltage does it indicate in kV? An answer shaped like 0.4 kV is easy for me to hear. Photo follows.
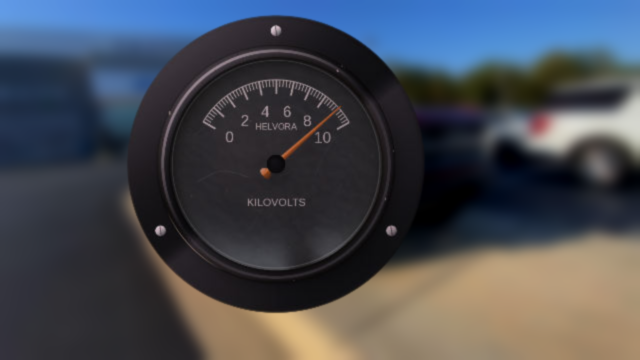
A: 9 kV
